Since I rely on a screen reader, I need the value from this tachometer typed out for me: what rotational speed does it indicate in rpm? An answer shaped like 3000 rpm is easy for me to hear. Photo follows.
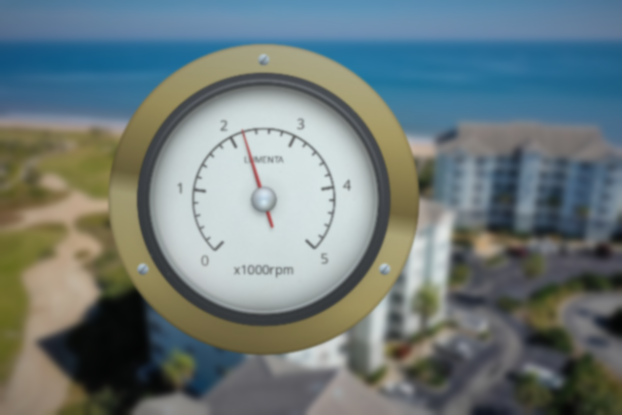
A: 2200 rpm
